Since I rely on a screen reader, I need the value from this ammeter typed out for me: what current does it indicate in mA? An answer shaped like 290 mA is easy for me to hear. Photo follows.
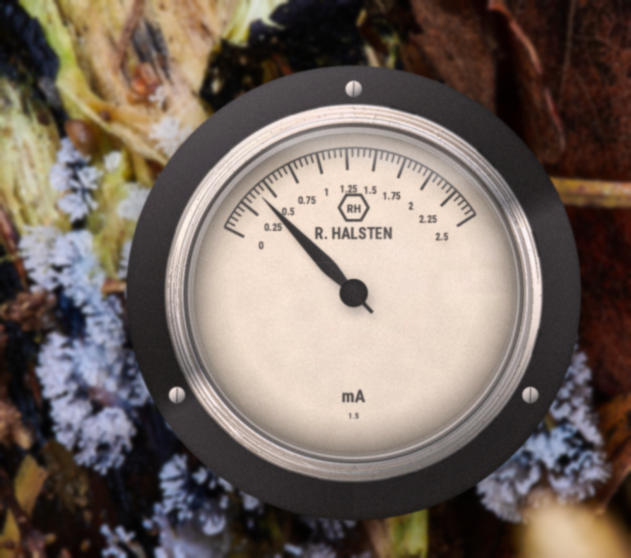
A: 0.4 mA
